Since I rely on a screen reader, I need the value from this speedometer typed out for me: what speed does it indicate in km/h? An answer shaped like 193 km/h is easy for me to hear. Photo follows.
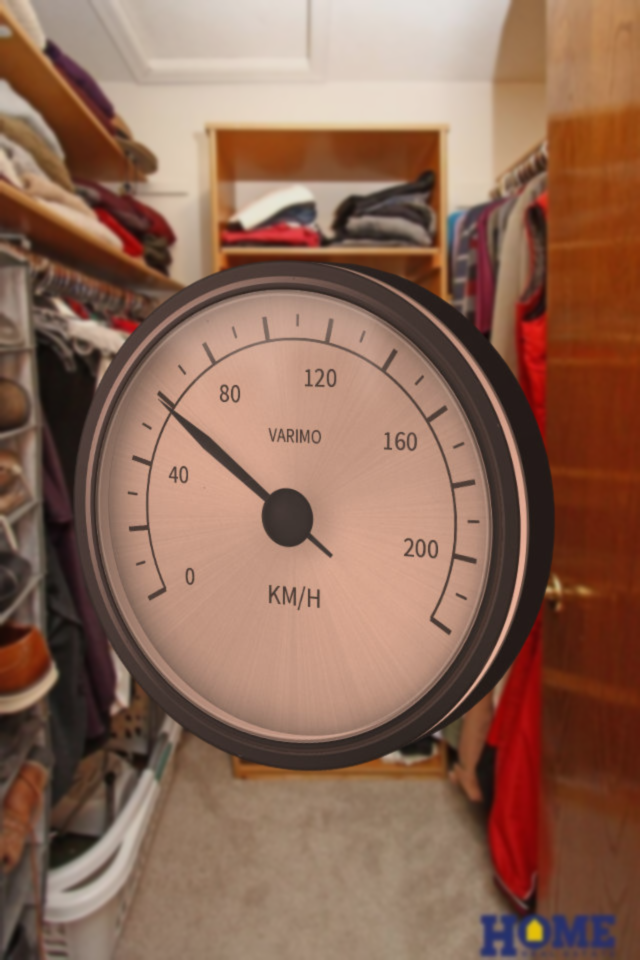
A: 60 km/h
